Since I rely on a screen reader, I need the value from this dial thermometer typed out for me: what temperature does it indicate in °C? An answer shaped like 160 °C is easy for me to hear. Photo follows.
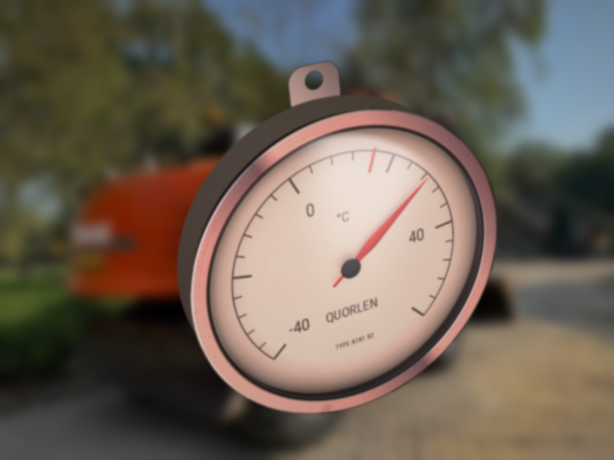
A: 28 °C
